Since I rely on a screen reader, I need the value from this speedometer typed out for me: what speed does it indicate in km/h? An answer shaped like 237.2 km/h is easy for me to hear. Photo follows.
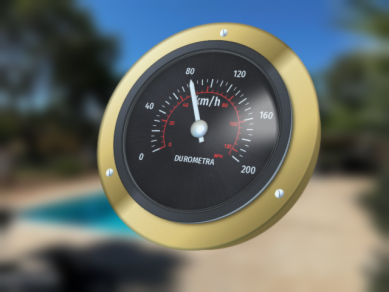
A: 80 km/h
